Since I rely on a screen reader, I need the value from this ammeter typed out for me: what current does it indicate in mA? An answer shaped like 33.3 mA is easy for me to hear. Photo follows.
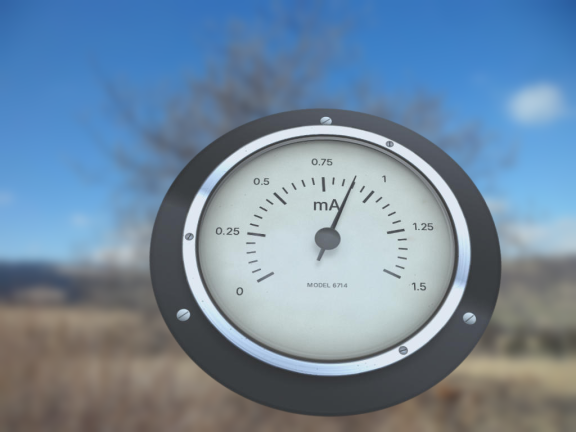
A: 0.9 mA
